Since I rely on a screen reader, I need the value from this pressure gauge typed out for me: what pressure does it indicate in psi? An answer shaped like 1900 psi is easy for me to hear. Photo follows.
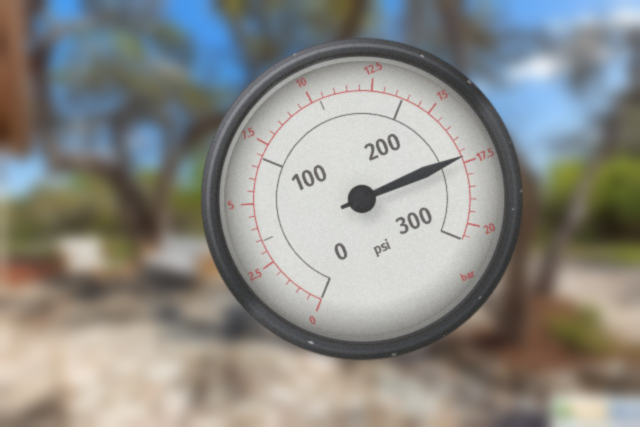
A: 250 psi
